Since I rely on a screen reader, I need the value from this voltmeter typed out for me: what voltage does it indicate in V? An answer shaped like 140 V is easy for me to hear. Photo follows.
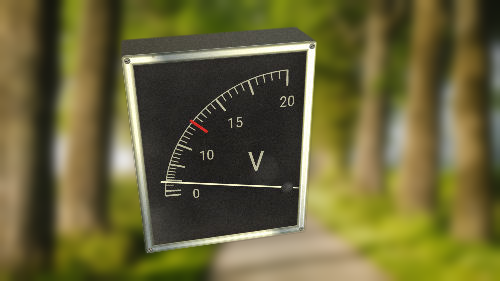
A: 5 V
